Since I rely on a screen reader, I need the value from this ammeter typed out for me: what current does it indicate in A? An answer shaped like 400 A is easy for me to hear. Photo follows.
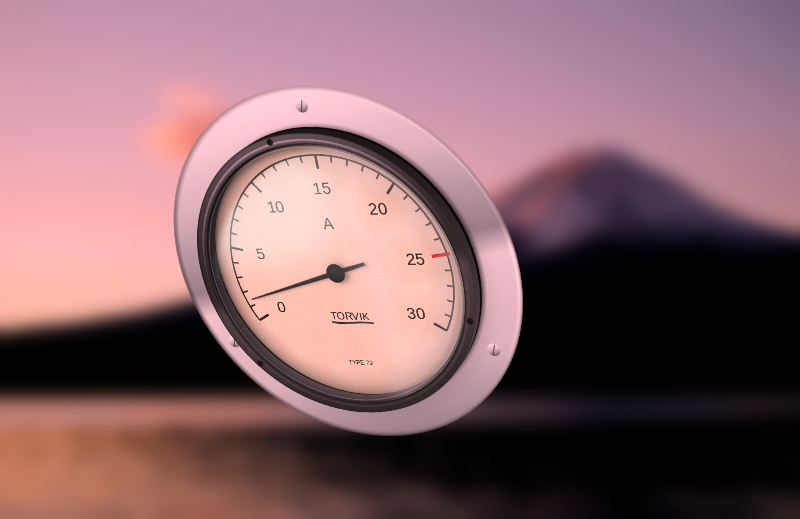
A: 1.5 A
